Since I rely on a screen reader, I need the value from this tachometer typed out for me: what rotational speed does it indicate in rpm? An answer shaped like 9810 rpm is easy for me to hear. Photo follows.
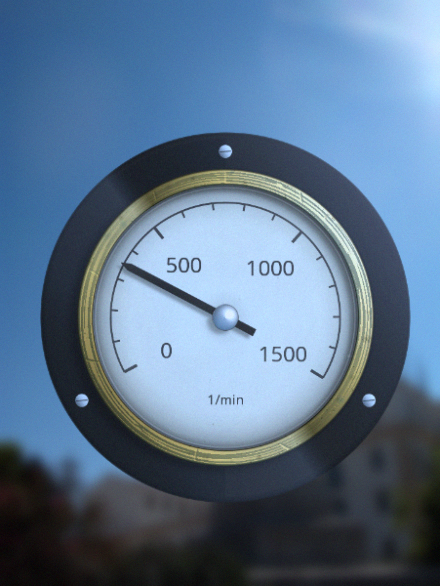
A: 350 rpm
